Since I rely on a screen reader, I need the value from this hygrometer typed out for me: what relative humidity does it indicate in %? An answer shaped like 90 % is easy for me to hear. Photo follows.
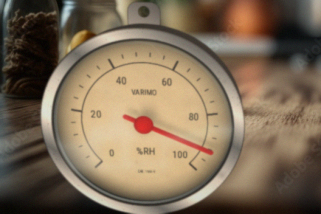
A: 92 %
